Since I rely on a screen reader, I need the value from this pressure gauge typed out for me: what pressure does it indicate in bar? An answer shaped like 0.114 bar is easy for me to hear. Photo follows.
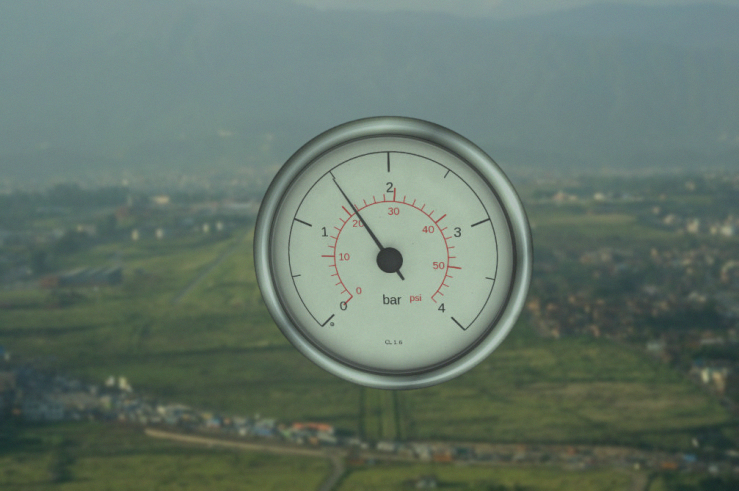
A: 1.5 bar
